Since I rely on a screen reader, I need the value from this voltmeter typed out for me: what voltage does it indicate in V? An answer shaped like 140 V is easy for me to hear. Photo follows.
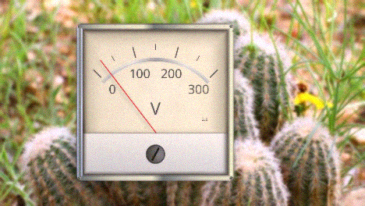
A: 25 V
